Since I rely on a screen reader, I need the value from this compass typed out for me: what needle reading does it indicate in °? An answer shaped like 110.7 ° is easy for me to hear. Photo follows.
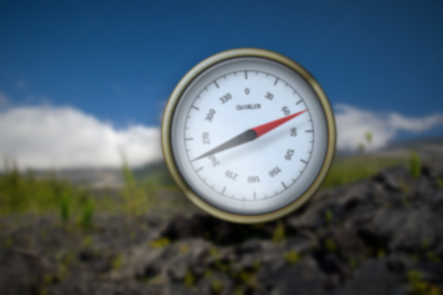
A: 70 °
